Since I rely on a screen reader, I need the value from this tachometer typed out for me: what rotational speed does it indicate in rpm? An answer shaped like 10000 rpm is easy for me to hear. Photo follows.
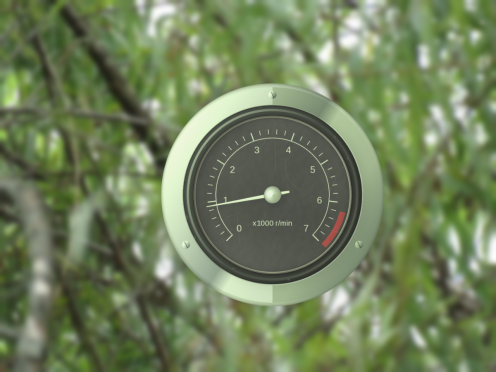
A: 900 rpm
